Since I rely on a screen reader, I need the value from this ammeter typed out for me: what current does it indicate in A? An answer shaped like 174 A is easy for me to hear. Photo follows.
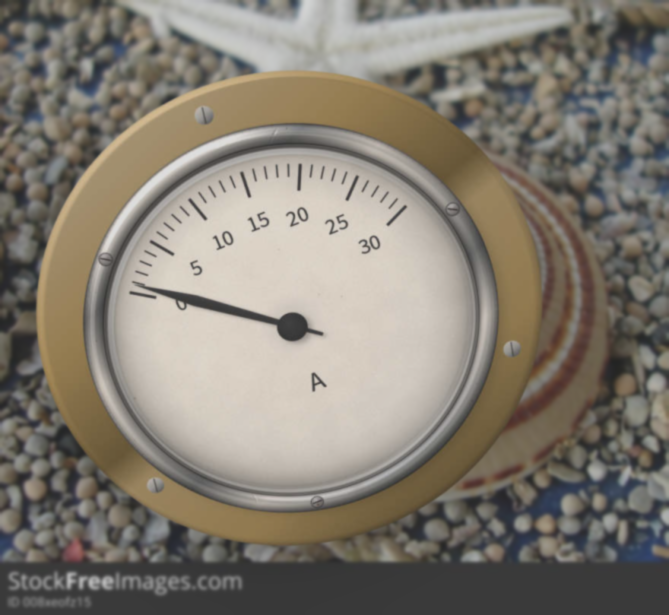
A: 1 A
